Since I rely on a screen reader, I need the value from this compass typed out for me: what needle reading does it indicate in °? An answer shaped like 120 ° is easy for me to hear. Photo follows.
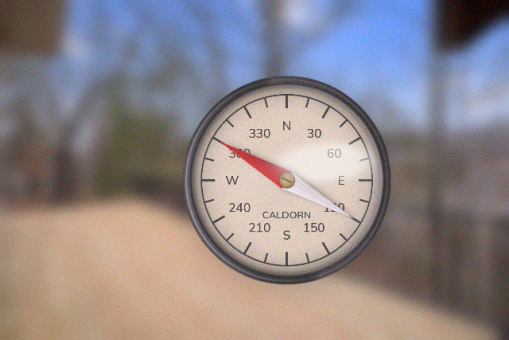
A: 300 °
